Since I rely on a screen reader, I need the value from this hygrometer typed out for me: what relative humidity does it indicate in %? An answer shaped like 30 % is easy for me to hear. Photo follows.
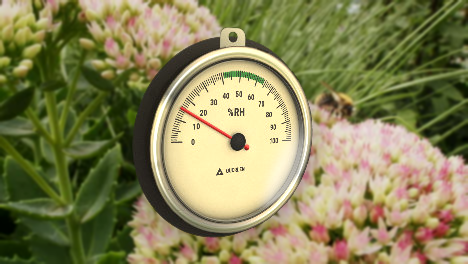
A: 15 %
